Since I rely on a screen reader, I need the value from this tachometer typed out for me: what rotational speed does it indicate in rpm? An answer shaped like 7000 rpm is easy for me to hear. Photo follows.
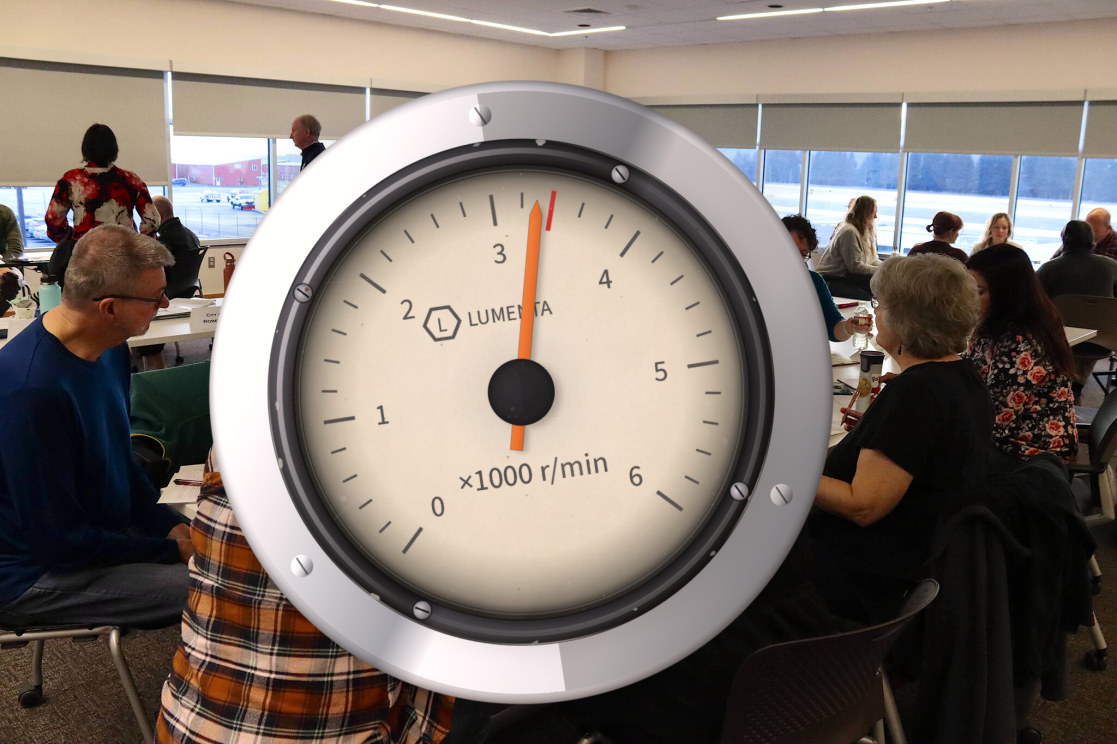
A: 3300 rpm
